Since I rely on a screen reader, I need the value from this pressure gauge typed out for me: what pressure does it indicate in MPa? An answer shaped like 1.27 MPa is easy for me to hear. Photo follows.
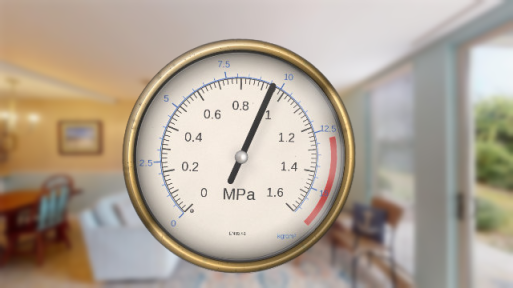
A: 0.94 MPa
